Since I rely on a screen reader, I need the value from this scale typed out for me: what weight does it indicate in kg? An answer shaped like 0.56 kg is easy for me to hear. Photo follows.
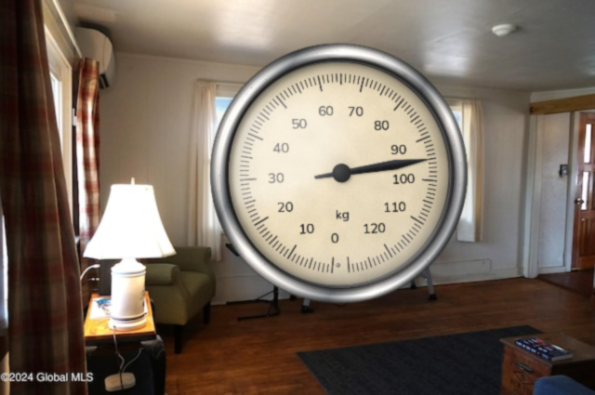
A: 95 kg
